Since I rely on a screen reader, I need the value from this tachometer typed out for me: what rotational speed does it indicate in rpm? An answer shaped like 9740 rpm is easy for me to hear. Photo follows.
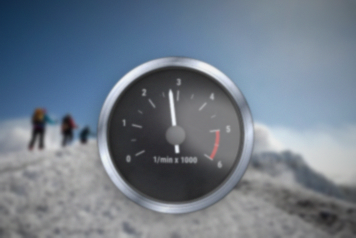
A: 2750 rpm
